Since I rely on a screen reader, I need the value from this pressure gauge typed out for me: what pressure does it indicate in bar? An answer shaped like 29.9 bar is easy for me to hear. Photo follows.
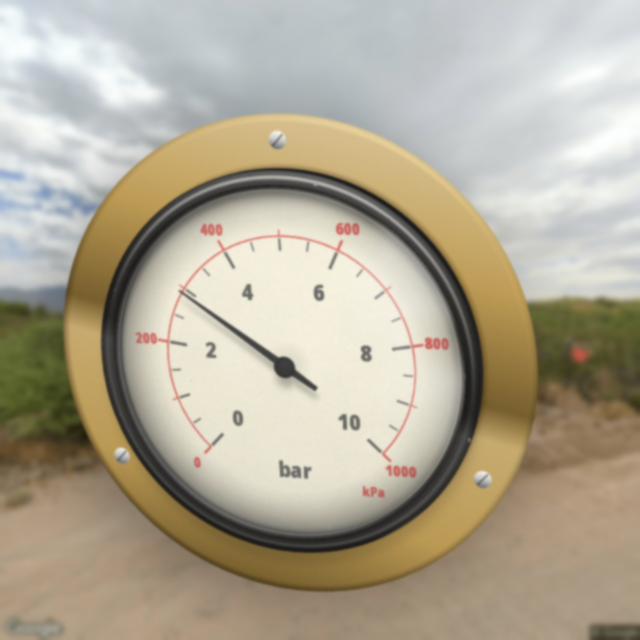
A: 3 bar
